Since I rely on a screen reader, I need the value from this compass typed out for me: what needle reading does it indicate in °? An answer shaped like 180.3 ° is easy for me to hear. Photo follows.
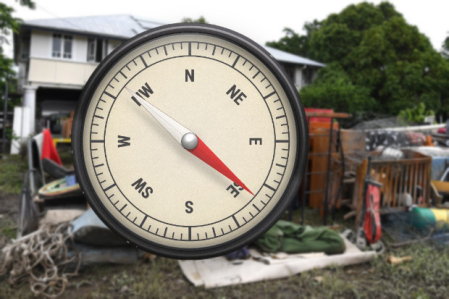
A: 130 °
